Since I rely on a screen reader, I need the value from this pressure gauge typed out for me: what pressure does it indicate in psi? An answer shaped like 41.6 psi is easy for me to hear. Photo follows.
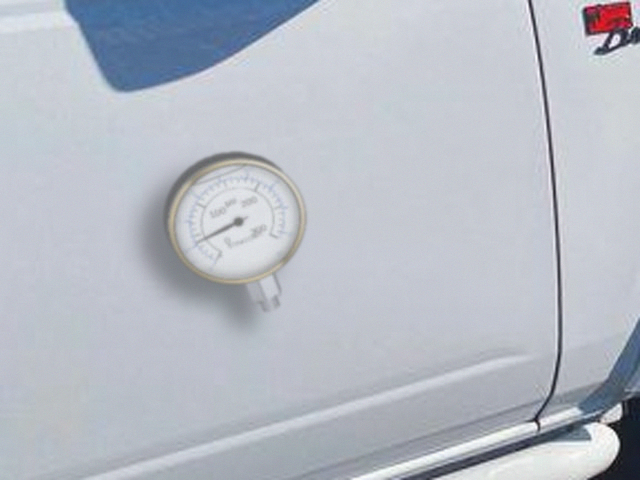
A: 40 psi
